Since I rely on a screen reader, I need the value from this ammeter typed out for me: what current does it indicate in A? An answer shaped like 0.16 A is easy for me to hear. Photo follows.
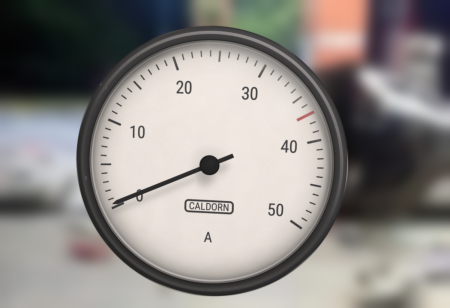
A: 0.5 A
